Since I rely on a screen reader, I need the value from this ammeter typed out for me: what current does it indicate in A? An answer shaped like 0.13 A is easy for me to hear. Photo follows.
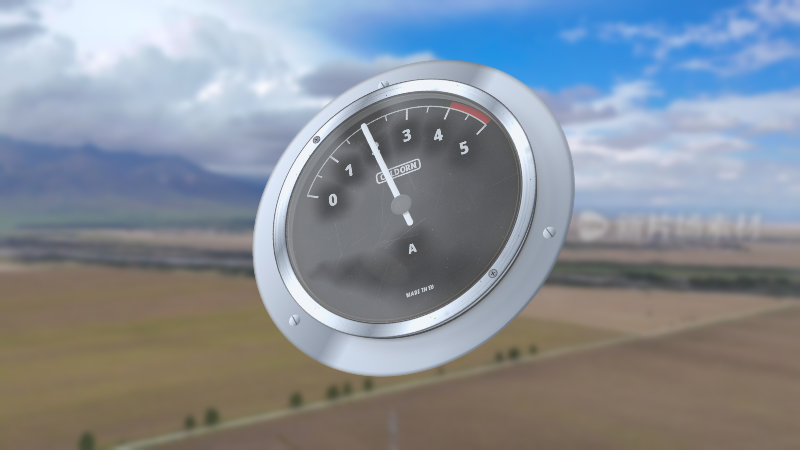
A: 2 A
